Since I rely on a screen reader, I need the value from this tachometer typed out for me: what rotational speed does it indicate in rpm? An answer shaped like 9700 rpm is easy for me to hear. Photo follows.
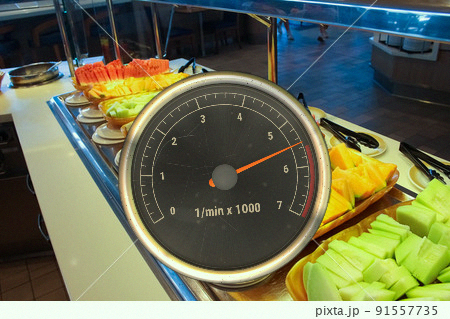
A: 5500 rpm
